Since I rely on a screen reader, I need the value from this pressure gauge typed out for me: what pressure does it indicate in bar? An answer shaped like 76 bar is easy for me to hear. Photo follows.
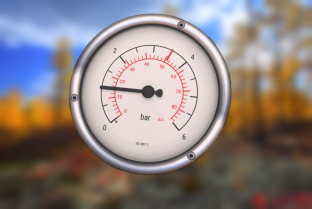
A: 1 bar
